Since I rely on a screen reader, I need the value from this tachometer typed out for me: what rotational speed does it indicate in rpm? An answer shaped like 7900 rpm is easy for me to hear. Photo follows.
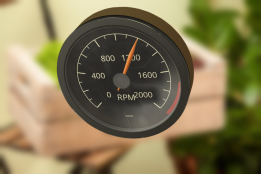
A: 1200 rpm
